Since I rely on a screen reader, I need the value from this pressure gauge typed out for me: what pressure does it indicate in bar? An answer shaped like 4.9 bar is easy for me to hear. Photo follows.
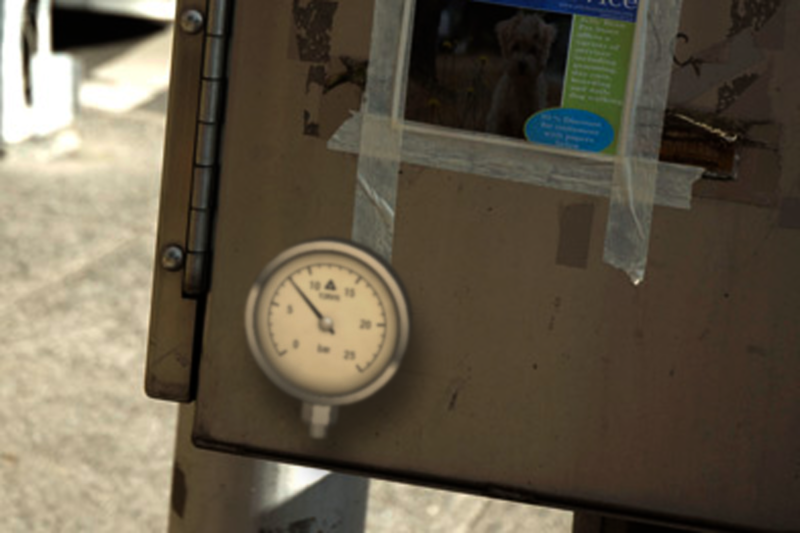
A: 8 bar
